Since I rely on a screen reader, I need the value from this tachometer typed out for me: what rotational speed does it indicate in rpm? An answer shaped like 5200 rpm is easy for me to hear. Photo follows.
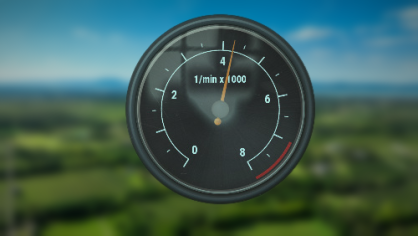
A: 4250 rpm
